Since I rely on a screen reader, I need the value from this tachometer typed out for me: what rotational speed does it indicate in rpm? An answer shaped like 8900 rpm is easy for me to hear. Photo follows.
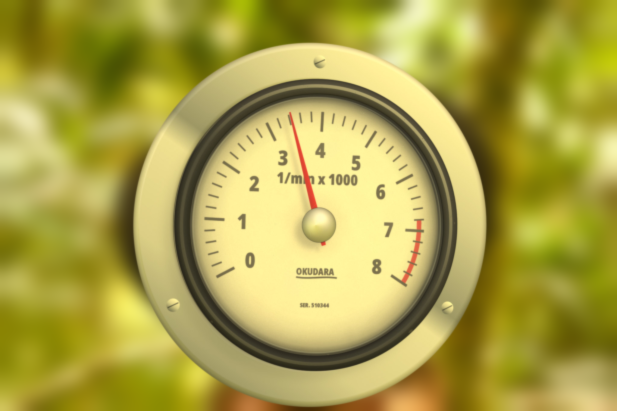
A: 3400 rpm
